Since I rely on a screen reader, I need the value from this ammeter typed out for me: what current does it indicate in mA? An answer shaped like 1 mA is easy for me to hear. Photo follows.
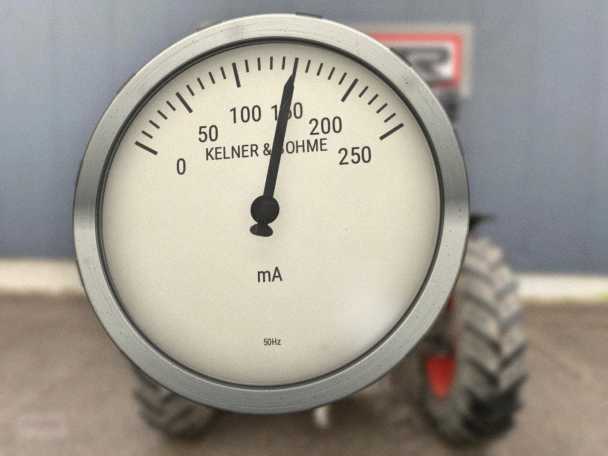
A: 150 mA
